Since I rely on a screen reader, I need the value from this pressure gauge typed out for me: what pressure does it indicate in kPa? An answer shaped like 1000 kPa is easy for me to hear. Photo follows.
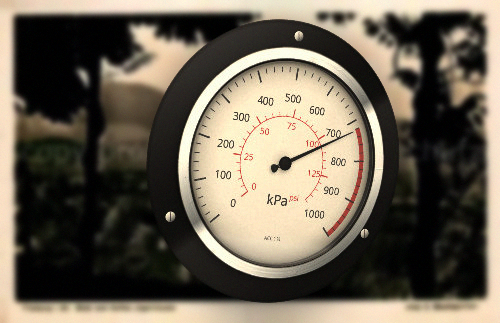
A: 720 kPa
